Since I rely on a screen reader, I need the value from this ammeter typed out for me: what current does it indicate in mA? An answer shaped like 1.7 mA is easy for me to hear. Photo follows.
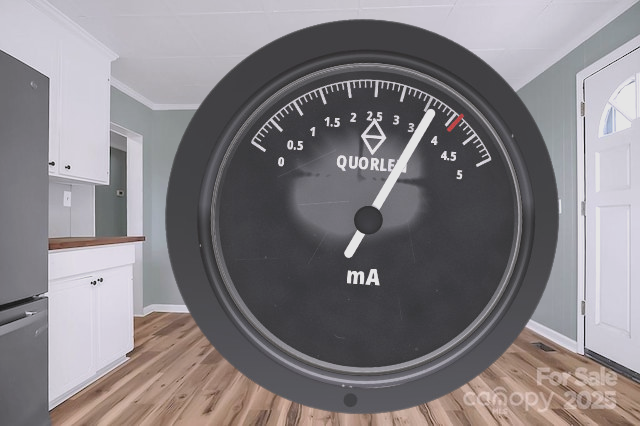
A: 3.6 mA
